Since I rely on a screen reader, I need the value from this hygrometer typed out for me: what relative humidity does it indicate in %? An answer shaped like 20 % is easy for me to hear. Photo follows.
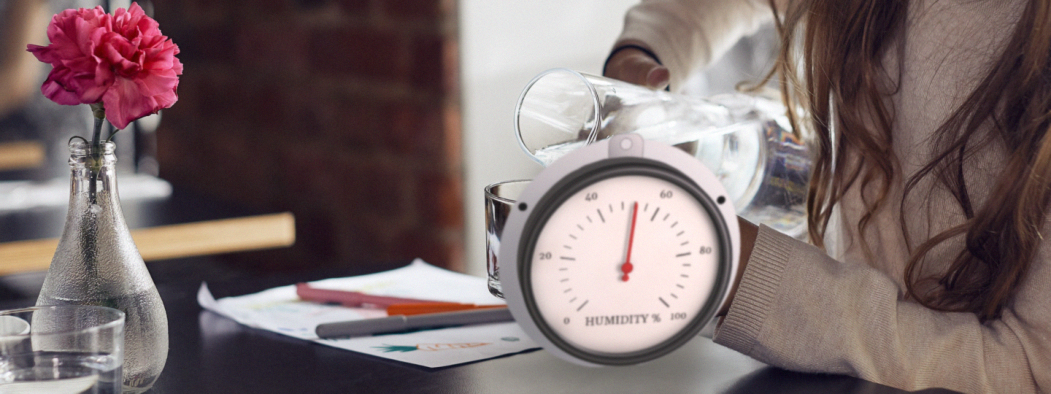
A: 52 %
